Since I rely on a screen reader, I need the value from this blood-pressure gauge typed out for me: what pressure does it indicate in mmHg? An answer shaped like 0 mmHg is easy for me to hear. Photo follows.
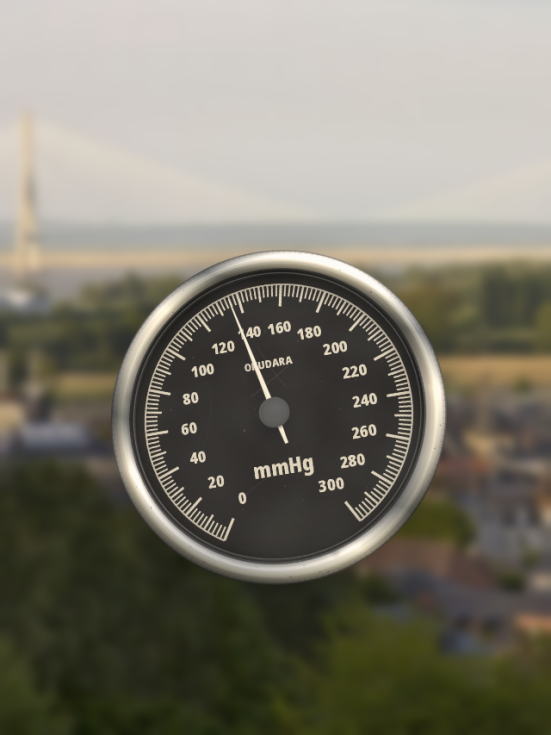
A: 136 mmHg
